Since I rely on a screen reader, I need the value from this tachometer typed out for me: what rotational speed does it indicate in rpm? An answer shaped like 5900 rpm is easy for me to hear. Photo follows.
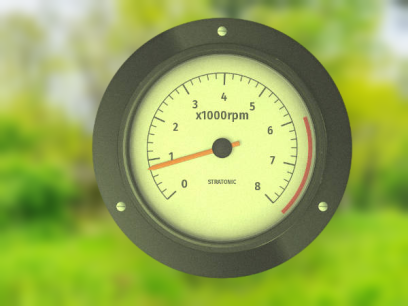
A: 800 rpm
